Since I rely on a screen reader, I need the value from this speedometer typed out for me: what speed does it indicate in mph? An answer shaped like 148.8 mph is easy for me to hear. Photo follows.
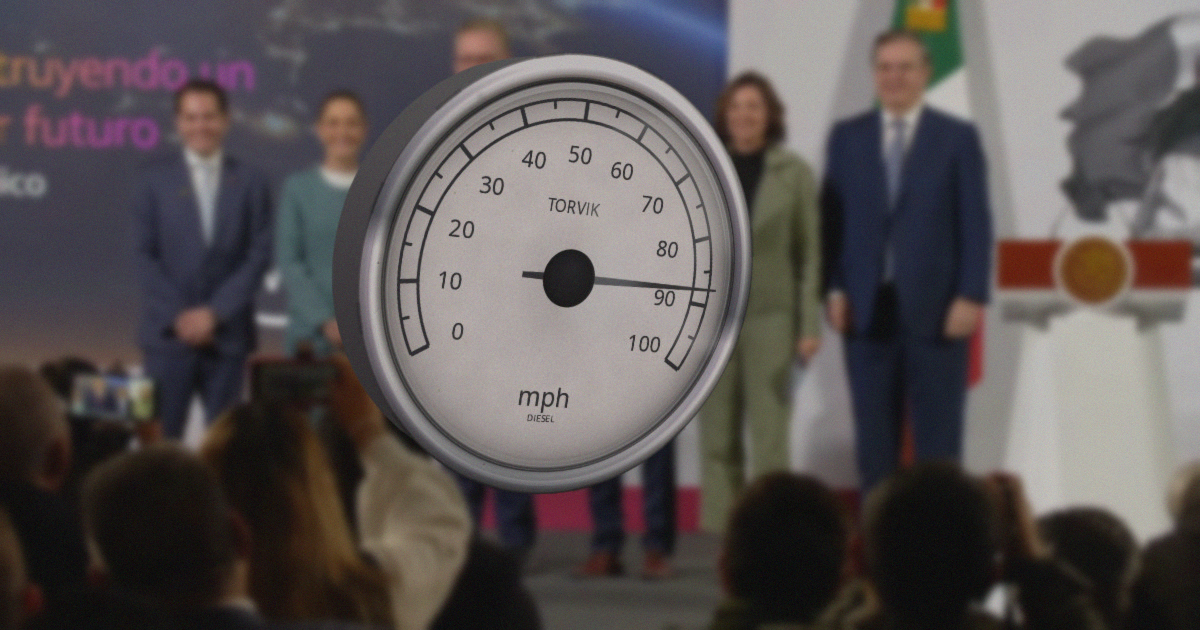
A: 87.5 mph
